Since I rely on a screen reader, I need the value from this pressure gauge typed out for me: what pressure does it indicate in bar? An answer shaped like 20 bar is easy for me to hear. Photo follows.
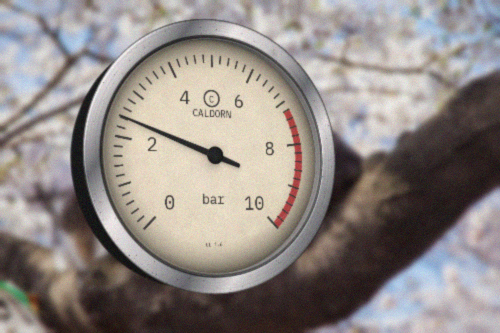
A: 2.4 bar
